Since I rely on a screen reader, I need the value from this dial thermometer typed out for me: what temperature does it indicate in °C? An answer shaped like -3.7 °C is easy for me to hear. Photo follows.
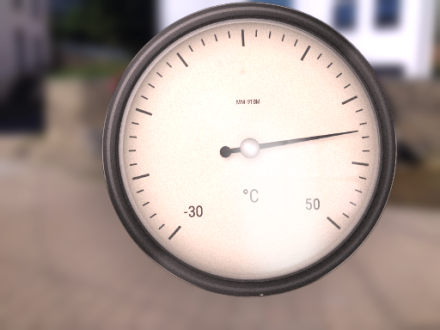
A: 35 °C
